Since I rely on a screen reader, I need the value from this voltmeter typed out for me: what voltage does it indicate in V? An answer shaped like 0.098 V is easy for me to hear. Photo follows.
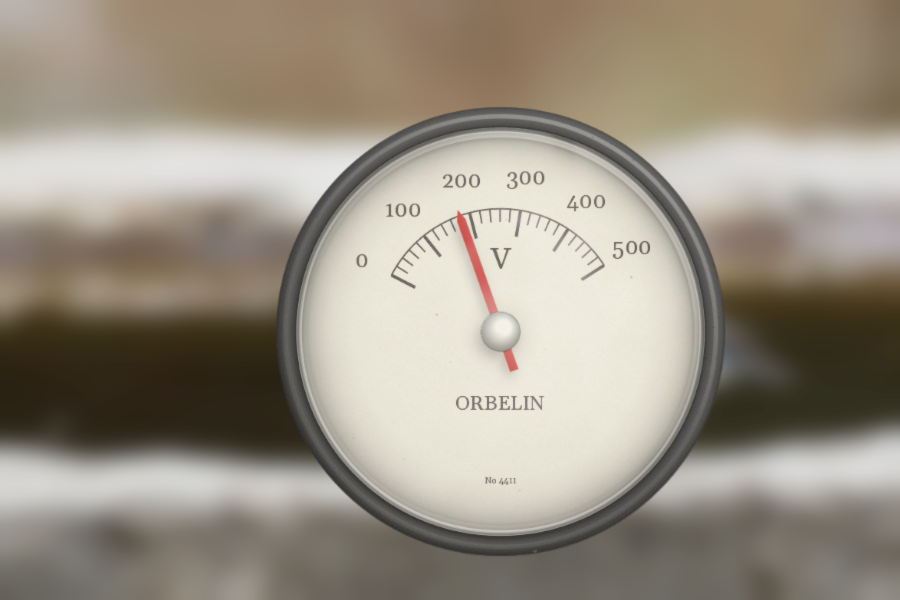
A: 180 V
